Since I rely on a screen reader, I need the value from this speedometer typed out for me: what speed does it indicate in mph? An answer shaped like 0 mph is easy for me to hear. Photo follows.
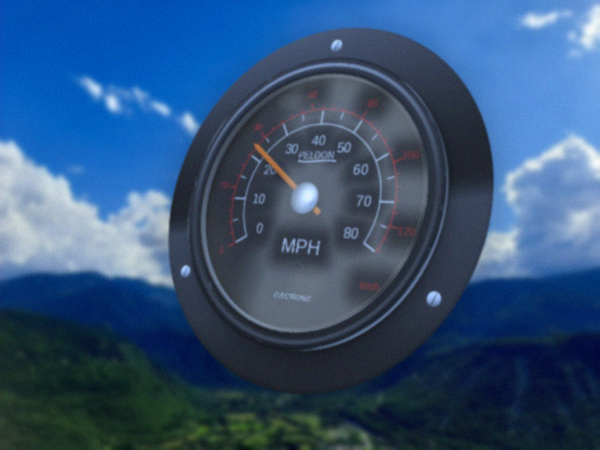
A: 22.5 mph
